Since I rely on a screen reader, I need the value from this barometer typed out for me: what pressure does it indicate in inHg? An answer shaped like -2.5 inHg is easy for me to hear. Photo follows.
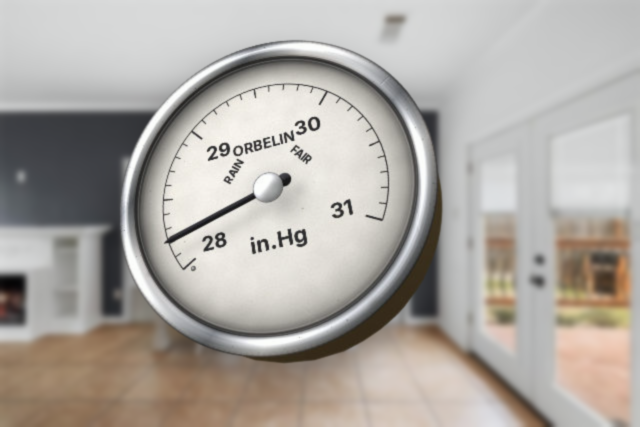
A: 28.2 inHg
